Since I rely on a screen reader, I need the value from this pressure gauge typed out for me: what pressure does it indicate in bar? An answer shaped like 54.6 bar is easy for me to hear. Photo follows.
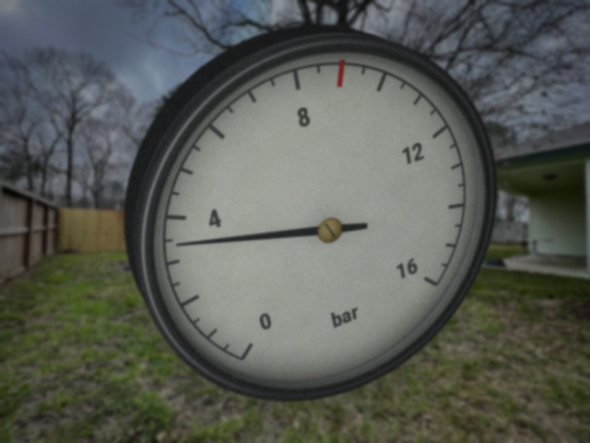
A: 3.5 bar
